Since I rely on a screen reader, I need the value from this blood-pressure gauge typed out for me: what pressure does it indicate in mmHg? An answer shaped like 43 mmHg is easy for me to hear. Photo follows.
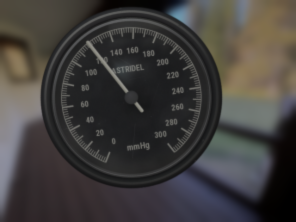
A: 120 mmHg
